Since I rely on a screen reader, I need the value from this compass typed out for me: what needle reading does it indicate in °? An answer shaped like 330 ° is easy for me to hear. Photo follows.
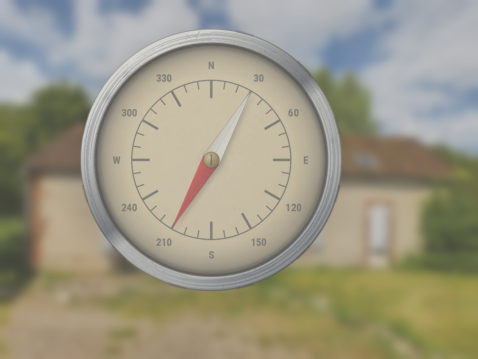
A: 210 °
